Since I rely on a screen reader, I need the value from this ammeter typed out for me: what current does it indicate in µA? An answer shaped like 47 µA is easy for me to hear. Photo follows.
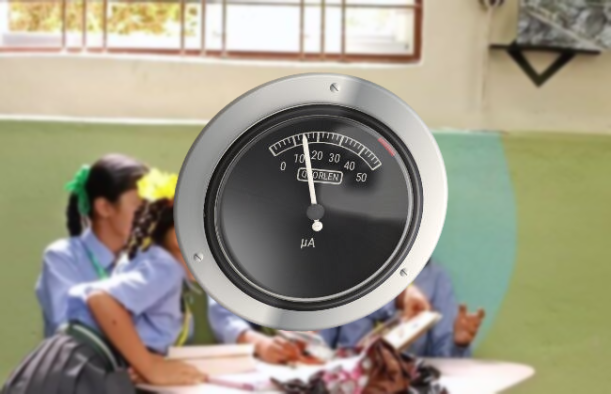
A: 14 µA
